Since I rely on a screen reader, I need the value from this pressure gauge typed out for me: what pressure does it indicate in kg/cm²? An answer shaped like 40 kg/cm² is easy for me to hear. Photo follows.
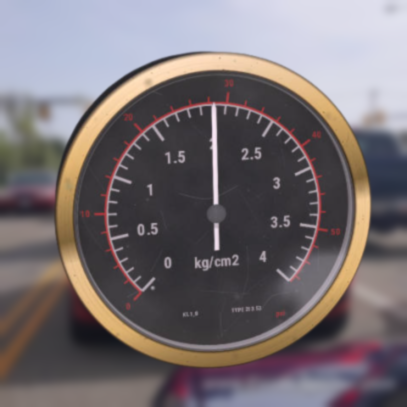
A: 2 kg/cm²
